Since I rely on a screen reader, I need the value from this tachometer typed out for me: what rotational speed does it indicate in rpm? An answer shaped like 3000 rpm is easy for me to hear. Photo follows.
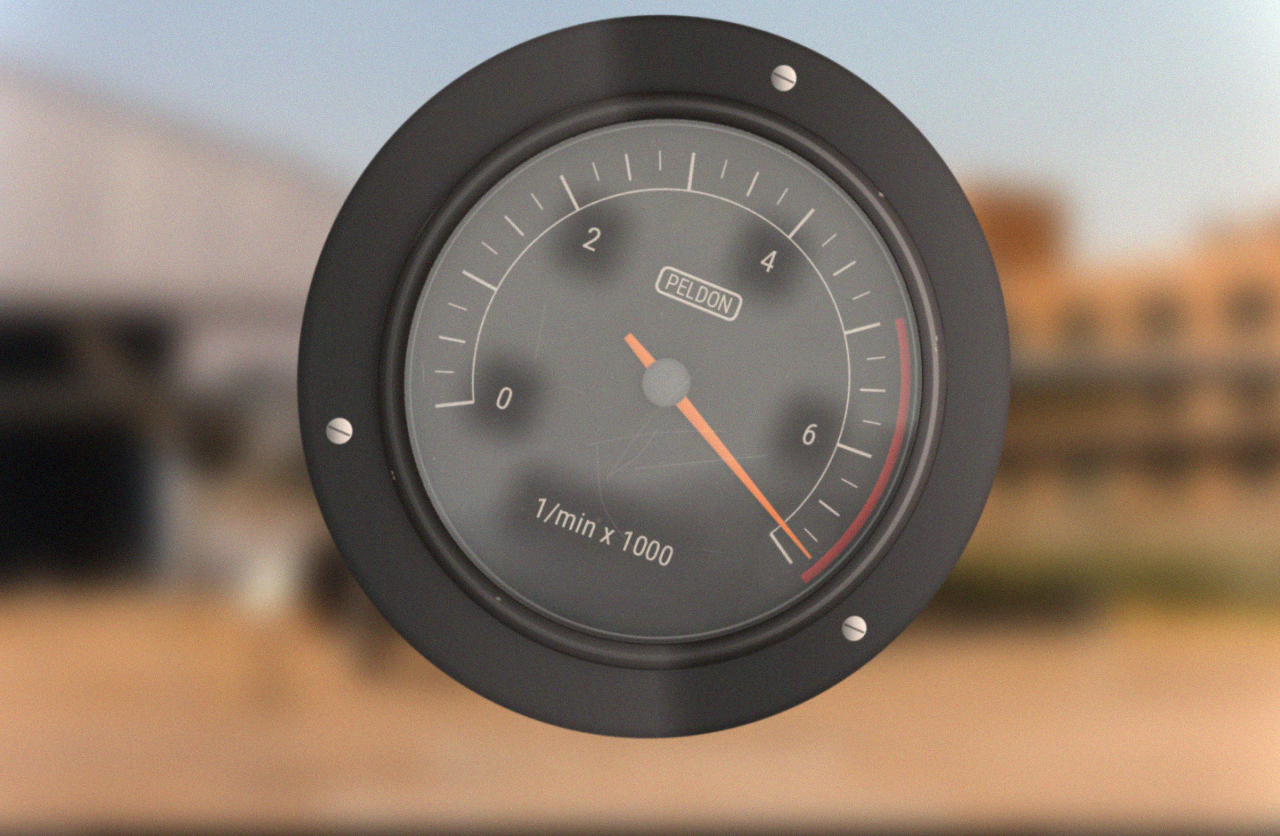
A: 6875 rpm
